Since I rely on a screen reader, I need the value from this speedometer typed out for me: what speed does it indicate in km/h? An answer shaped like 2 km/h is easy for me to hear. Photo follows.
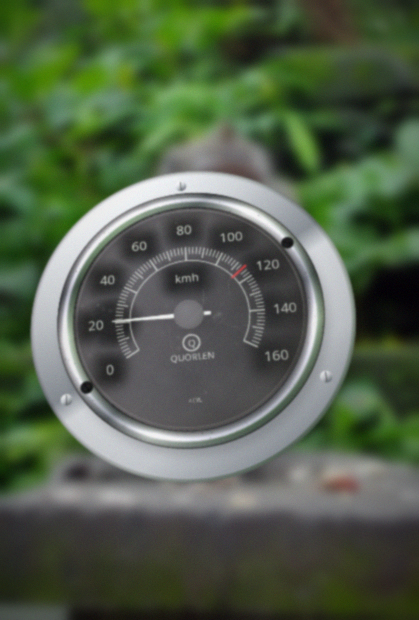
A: 20 km/h
